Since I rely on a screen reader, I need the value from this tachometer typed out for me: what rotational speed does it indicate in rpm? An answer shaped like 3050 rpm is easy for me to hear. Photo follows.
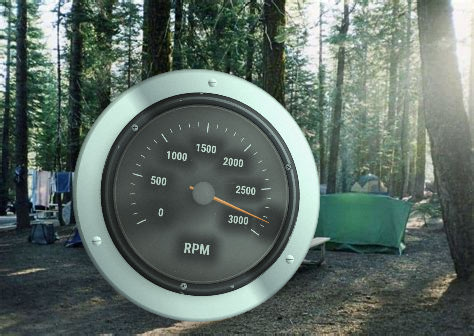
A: 2850 rpm
